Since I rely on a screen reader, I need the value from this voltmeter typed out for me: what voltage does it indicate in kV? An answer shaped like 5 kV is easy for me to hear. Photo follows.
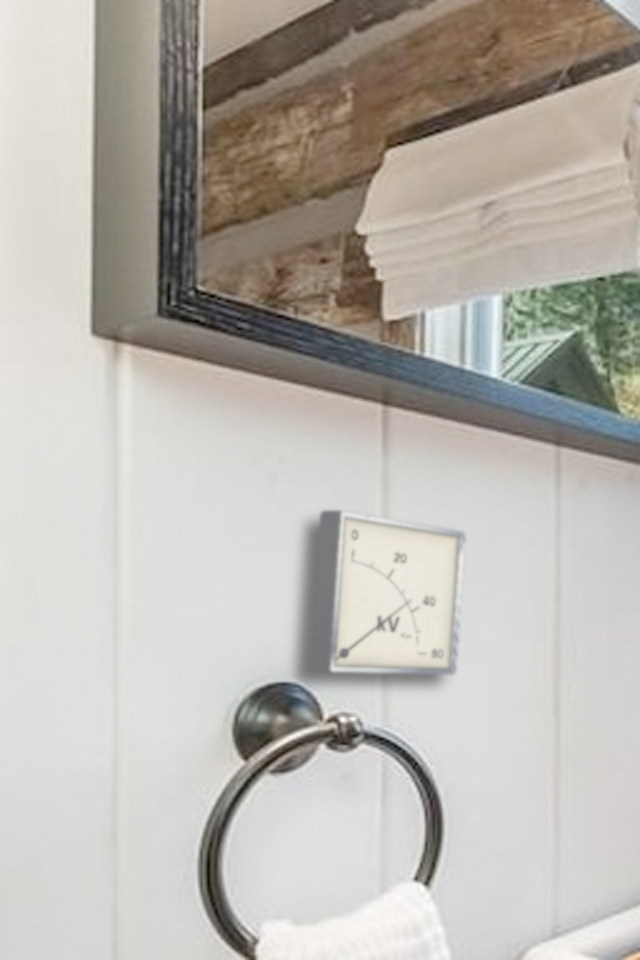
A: 35 kV
